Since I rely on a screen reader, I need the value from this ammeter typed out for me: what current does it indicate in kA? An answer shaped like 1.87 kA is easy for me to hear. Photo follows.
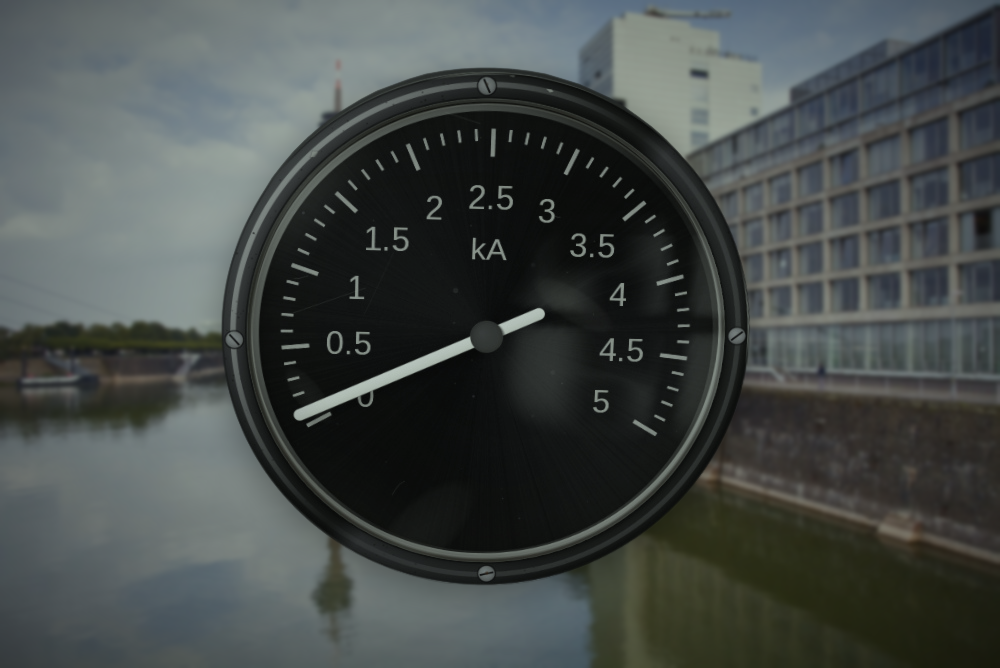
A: 0.1 kA
